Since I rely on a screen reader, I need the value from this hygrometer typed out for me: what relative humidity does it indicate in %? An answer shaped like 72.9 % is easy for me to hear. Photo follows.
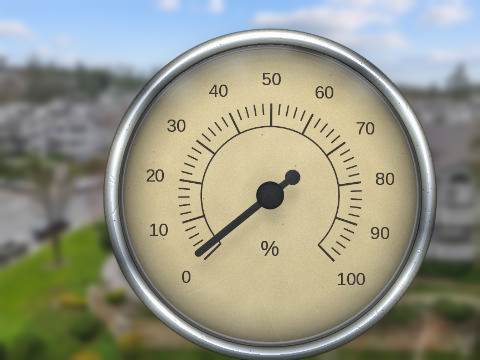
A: 2 %
